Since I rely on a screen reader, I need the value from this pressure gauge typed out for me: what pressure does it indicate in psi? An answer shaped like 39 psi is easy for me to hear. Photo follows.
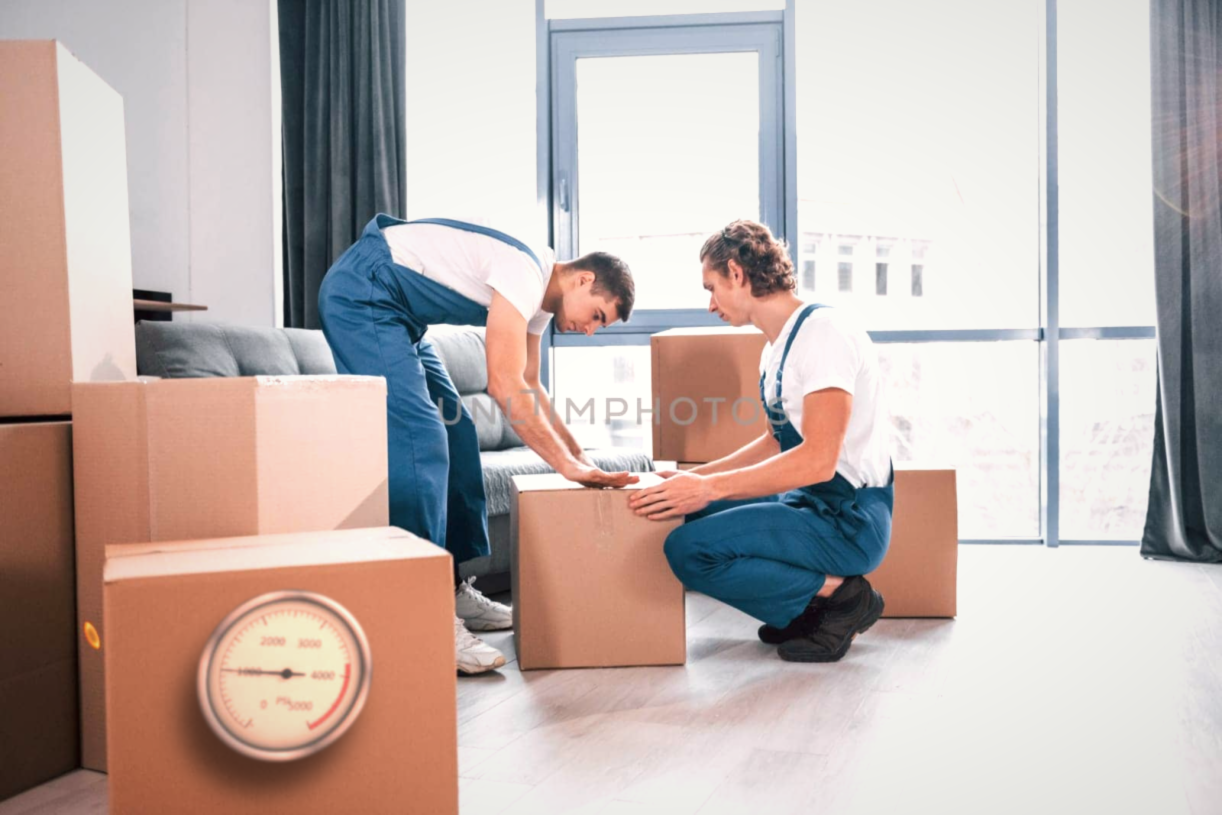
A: 1000 psi
